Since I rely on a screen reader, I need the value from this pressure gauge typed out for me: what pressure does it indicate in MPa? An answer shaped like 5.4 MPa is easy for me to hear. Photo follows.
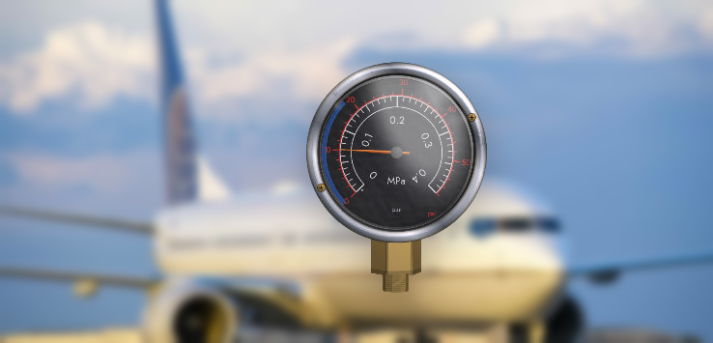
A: 0.07 MPa
